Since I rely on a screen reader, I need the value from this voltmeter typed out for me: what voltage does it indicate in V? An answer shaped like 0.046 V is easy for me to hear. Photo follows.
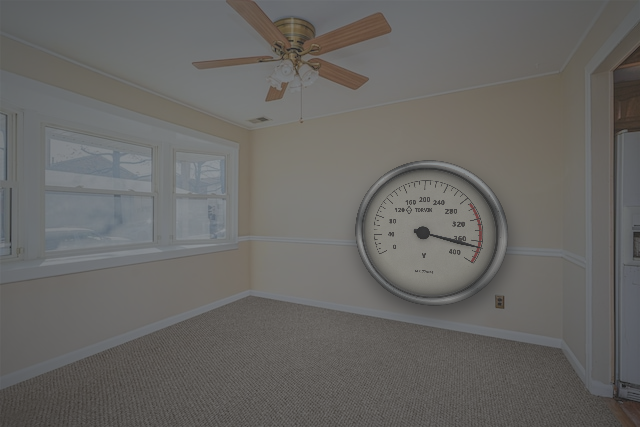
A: 370 V
